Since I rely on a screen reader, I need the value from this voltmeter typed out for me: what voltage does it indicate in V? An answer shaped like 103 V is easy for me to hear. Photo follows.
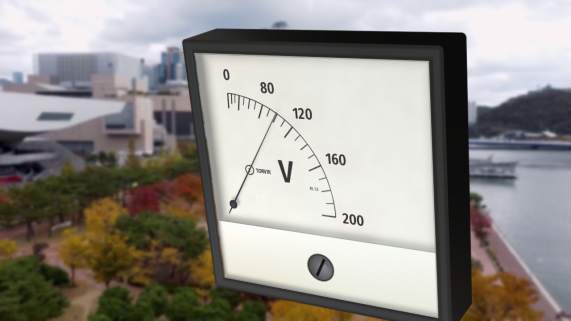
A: 100 V
